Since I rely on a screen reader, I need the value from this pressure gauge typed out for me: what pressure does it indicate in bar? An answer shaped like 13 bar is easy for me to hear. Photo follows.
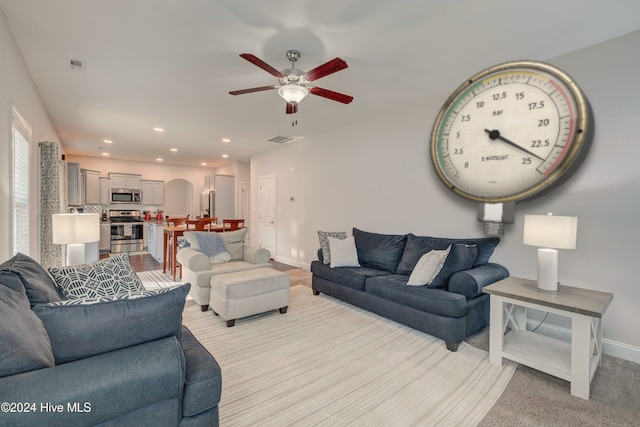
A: 24 bar
